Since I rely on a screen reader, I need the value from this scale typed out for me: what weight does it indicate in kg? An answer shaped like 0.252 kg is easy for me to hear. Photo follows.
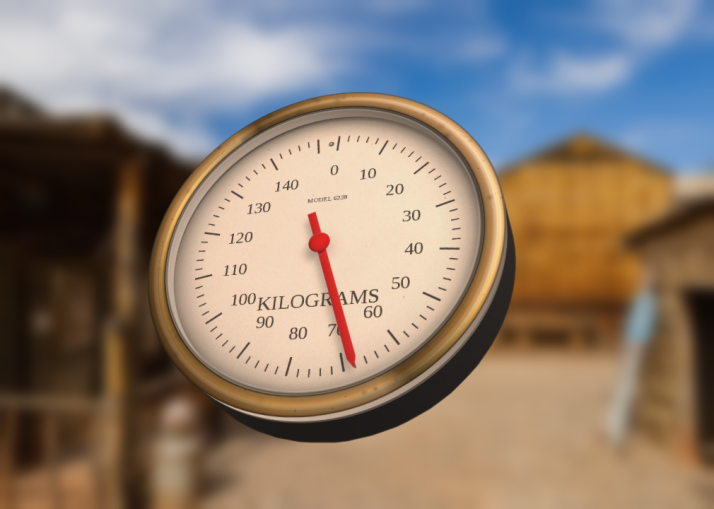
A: 68 kg
